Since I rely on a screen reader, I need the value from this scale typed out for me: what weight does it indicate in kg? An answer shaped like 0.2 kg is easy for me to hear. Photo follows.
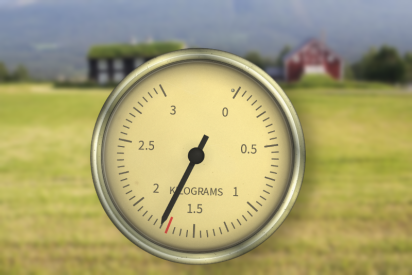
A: 1.75 kg
